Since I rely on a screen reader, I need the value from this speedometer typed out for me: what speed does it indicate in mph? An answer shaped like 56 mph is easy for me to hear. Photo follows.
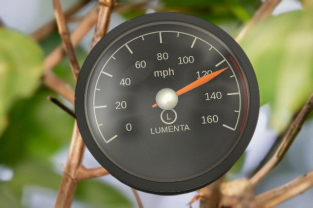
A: 125 mph
